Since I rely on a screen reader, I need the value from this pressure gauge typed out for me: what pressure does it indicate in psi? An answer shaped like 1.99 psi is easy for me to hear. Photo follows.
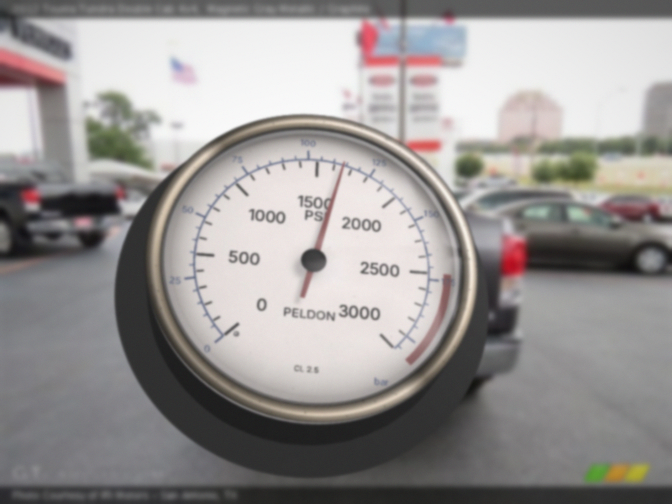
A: 1650 psi
